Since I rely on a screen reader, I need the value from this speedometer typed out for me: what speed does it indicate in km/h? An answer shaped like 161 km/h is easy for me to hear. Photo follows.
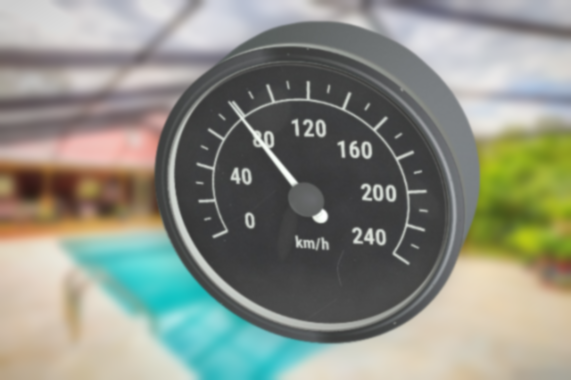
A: 80 km/h
